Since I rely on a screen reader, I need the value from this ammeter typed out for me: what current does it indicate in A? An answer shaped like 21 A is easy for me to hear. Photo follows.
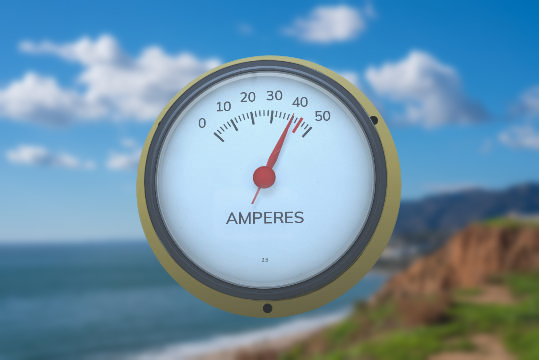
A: 40 A
